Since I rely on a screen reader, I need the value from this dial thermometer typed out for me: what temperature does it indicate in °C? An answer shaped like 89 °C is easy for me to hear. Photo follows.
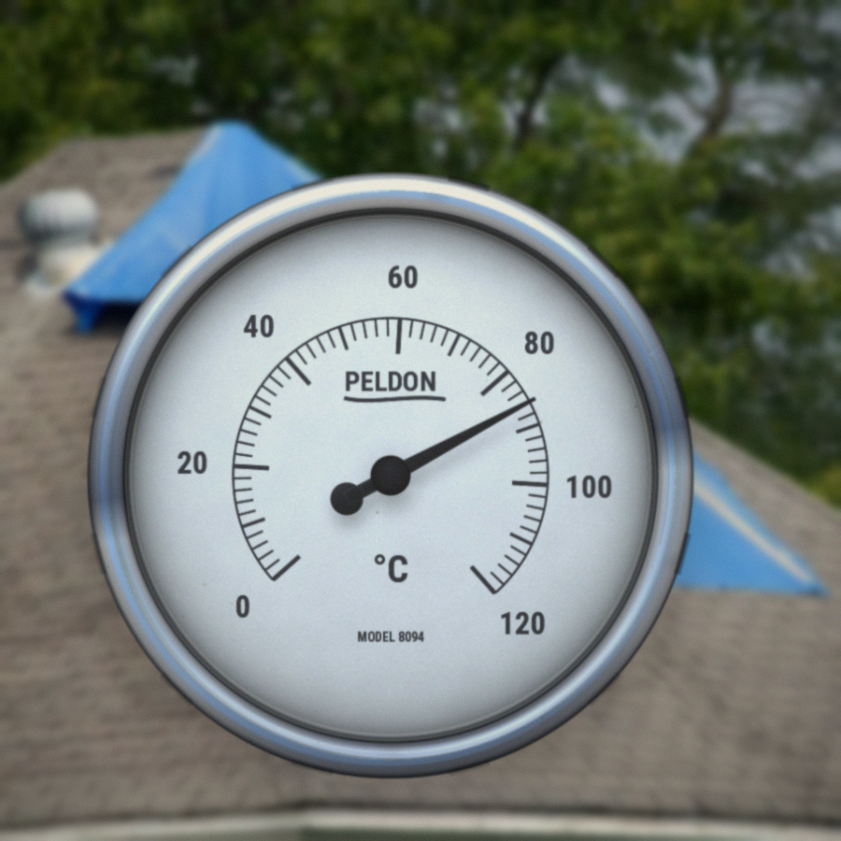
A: 86 °C
